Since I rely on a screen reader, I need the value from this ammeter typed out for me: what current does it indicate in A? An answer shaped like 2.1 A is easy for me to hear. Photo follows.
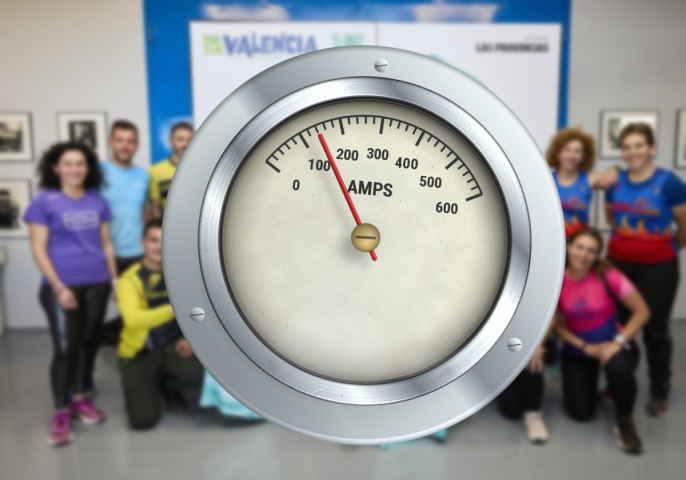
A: 140 A
